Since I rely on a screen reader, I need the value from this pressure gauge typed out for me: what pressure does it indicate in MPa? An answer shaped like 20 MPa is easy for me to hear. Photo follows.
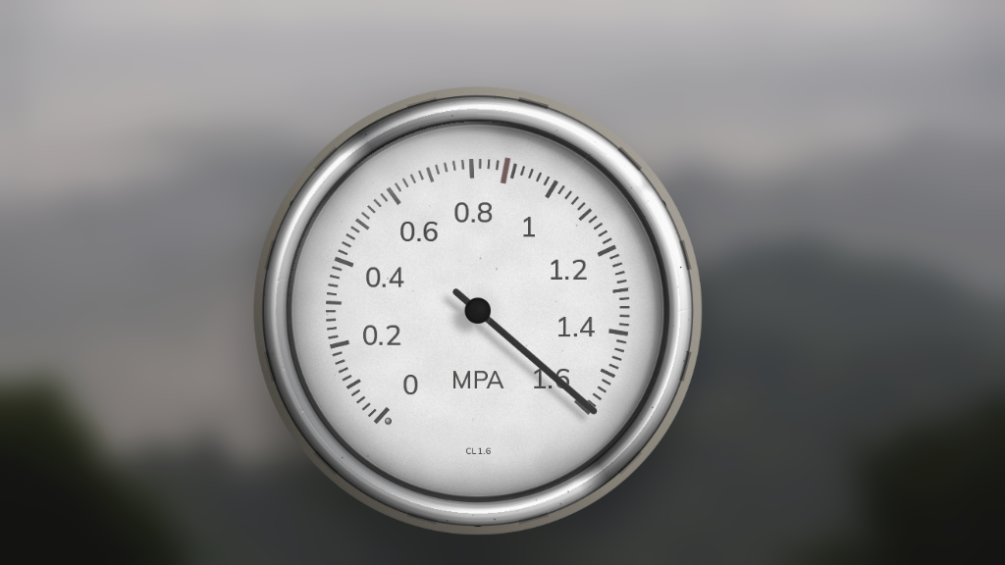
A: 1.59 MPa
